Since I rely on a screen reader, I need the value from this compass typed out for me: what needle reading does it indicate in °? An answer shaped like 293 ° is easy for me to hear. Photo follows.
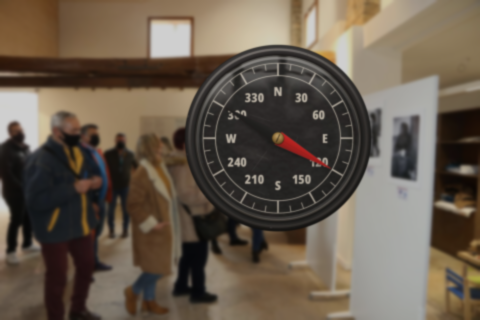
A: 120 °
